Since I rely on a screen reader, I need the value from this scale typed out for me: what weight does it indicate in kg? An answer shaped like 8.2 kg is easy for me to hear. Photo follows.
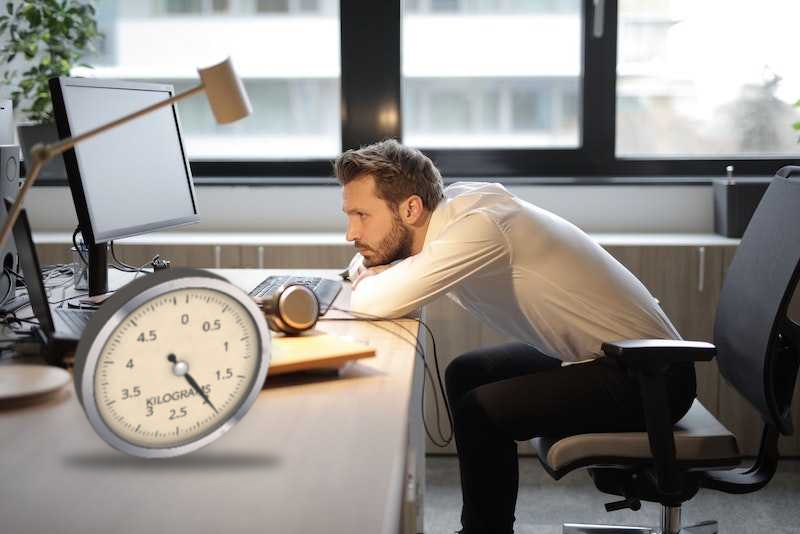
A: 2 kg
